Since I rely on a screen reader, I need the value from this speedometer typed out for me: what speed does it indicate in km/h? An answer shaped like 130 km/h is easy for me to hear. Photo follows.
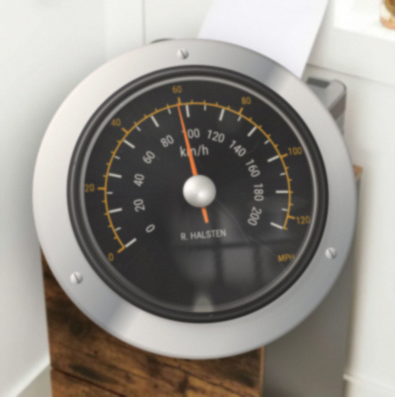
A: 95 km/h
